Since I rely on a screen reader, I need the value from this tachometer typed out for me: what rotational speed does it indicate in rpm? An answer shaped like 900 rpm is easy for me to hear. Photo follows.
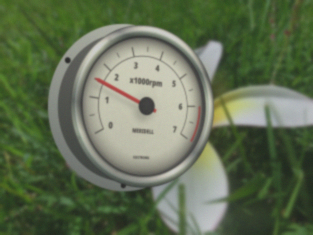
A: 1500 rpm
